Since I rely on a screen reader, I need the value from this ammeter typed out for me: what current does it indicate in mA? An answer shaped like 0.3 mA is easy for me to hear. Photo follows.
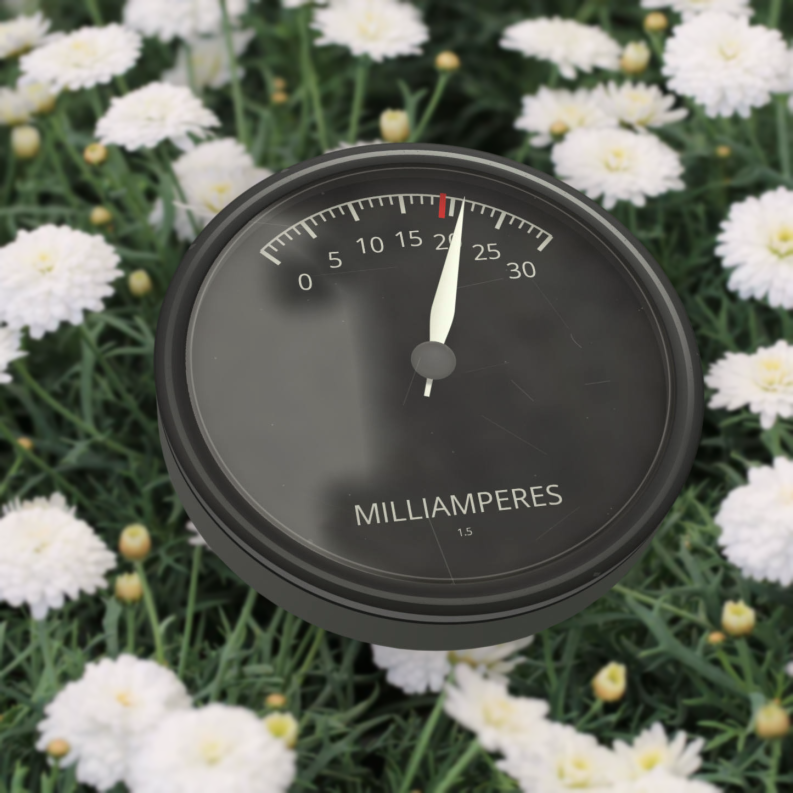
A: 21 mA
